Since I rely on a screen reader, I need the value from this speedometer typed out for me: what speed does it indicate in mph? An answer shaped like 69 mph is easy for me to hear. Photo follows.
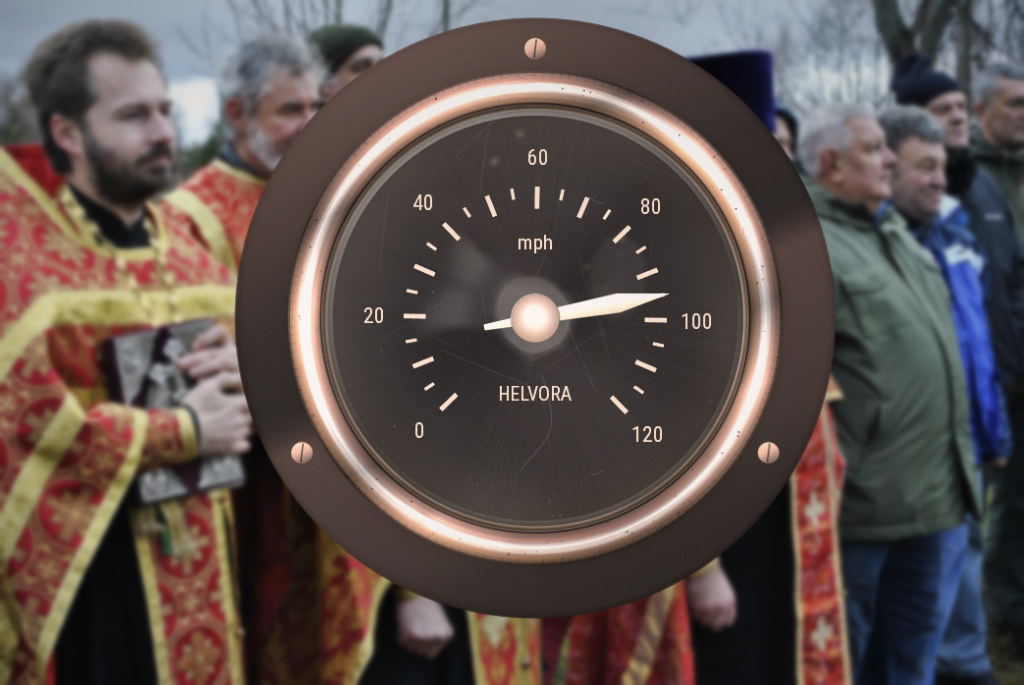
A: 95 mph
